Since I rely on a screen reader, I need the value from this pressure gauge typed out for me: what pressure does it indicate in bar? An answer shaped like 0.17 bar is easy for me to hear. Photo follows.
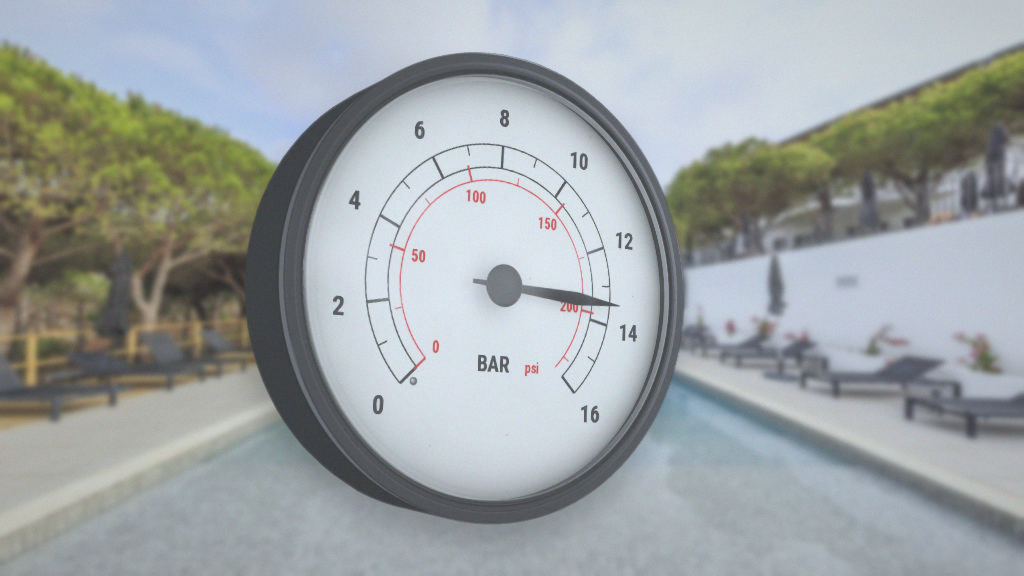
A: 13.5 bar
